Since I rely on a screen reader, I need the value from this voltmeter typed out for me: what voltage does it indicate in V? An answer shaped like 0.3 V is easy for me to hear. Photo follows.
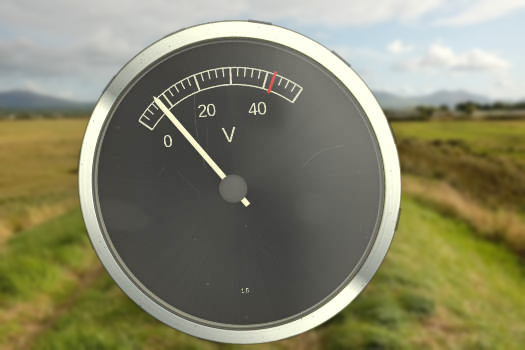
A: 8 V
